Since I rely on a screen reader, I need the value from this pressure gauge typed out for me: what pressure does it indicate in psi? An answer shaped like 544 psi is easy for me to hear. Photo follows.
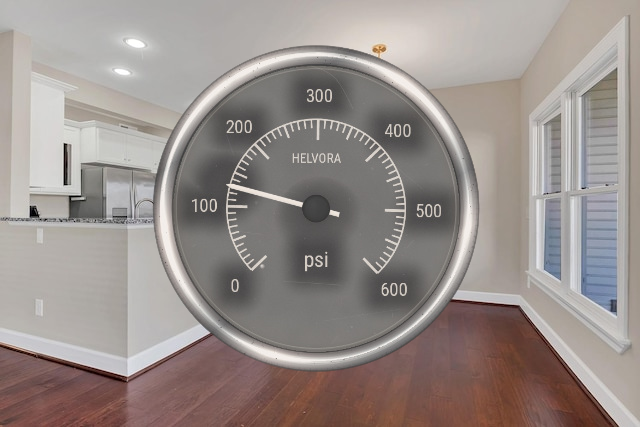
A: 130 psi
